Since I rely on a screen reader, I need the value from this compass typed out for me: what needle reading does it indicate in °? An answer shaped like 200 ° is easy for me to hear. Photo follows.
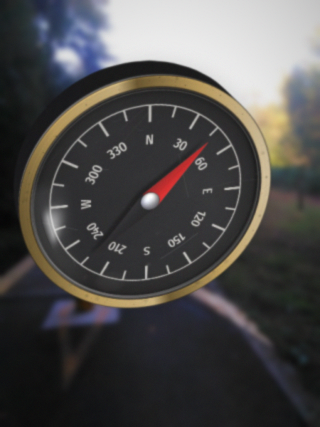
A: 45 °
